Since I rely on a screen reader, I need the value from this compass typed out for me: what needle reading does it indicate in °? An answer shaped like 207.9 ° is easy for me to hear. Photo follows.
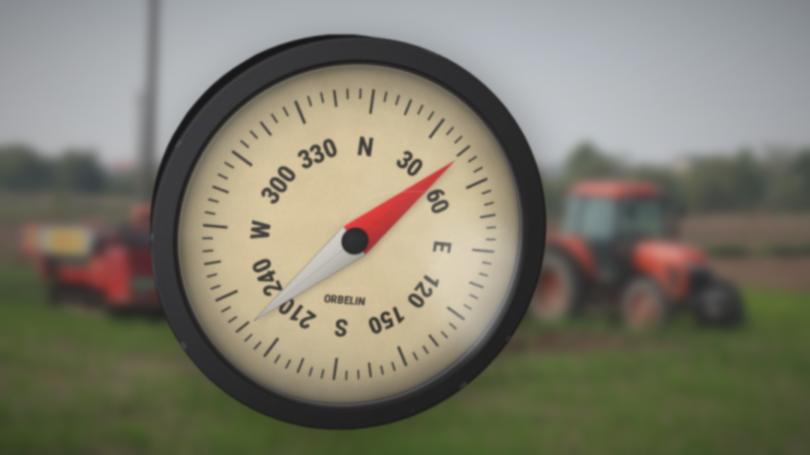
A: 45 °
